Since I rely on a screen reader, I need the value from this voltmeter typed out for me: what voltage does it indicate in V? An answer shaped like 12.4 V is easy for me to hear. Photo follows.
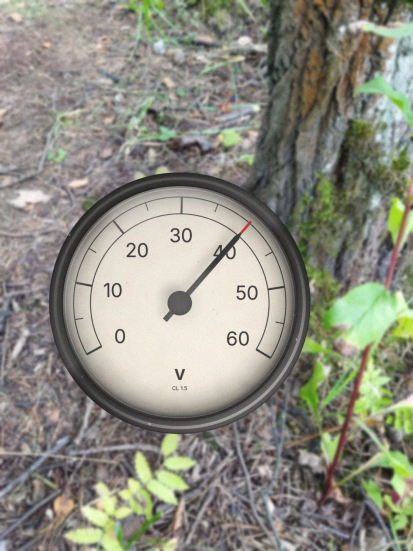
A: 40 V
